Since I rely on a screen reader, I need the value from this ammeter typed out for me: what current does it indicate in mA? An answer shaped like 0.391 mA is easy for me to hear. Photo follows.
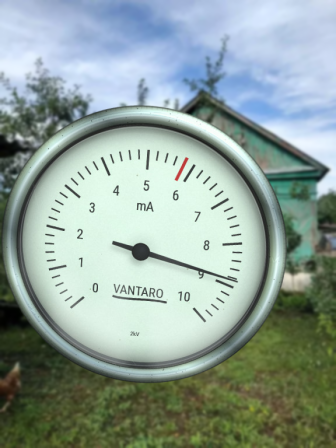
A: 8.8 mA
